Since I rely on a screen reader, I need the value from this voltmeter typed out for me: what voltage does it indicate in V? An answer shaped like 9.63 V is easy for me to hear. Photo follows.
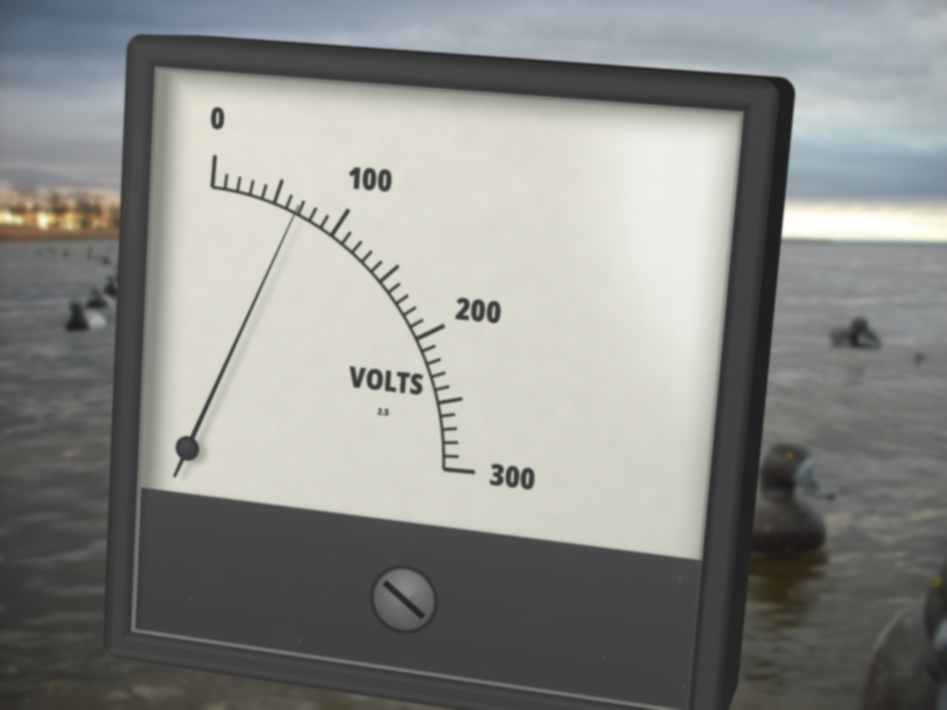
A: 70 V
